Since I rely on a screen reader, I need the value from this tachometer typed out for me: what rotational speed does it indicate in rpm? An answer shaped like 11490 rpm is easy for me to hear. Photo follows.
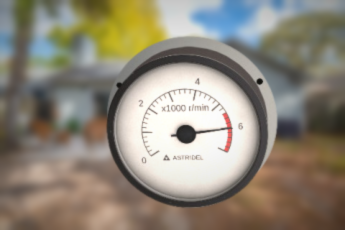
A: 6000 rpm
